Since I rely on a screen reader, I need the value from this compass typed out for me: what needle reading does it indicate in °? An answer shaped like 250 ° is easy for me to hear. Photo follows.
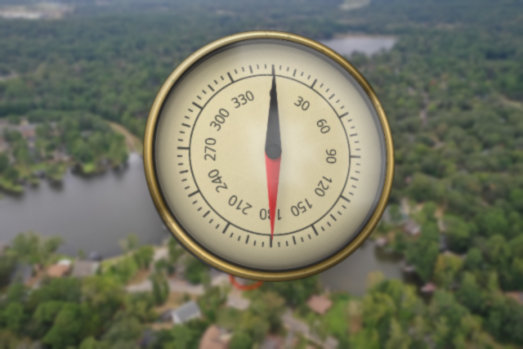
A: 180 °
